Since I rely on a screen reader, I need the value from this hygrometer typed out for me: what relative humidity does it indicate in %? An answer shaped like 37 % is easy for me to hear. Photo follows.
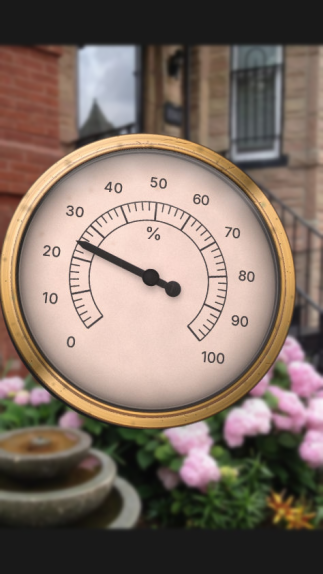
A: 24 %
